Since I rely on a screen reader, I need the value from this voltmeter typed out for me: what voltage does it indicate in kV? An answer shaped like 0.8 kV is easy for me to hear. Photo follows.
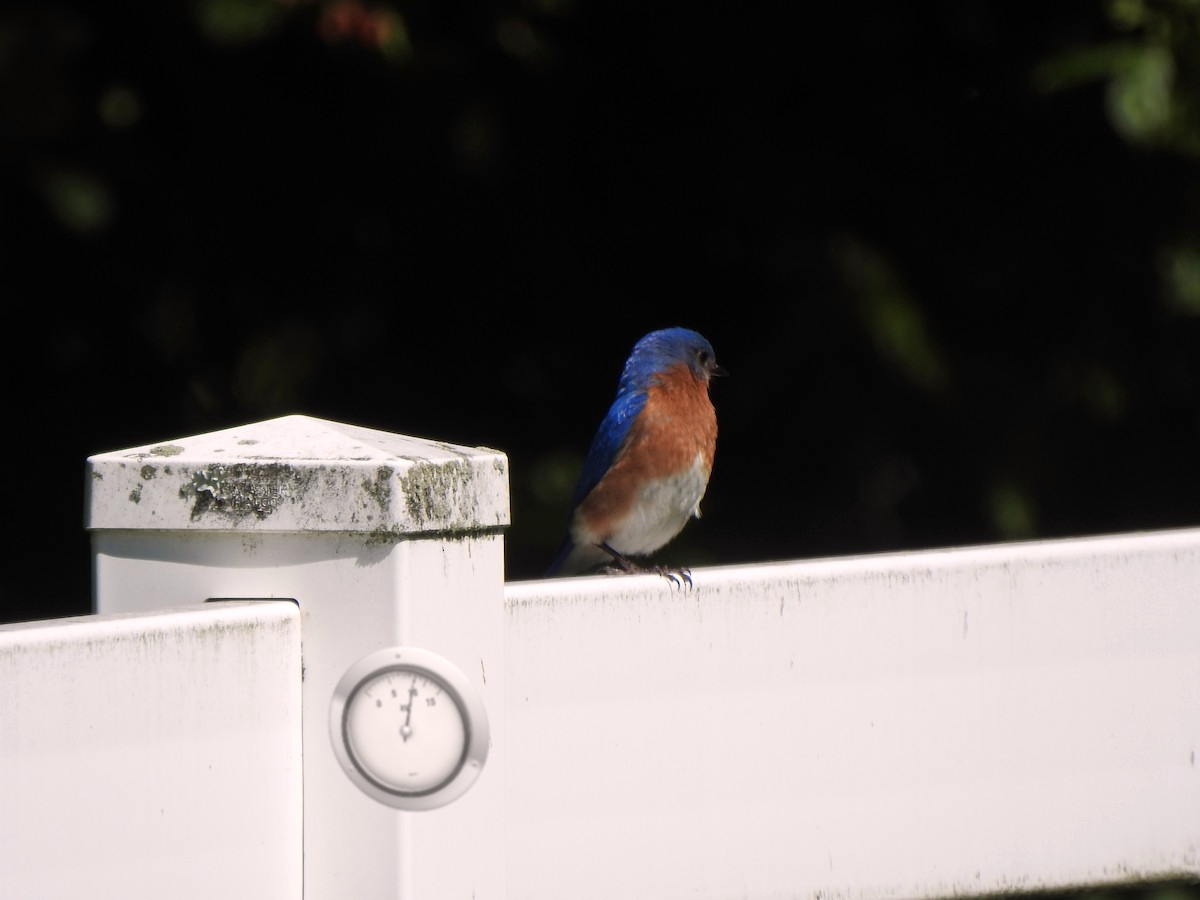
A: 10 kV
